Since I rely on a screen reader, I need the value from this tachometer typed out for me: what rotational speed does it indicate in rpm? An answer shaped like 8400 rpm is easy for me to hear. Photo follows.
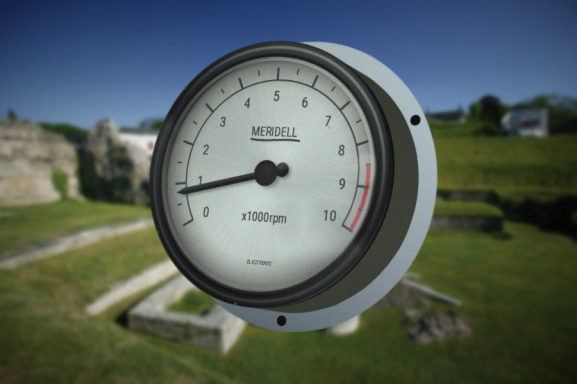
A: 750 rpm
